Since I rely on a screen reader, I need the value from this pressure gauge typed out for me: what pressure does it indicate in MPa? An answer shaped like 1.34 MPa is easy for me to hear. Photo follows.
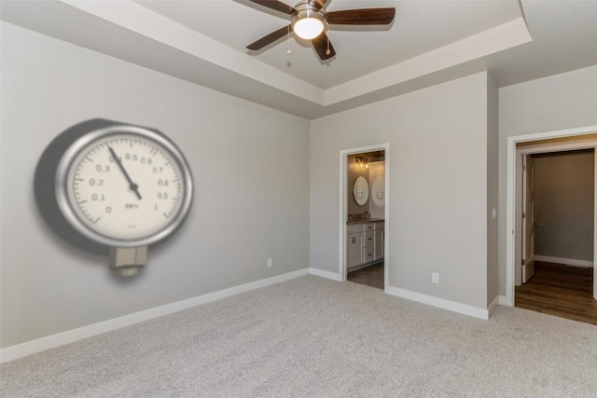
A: 0.4 MPa
